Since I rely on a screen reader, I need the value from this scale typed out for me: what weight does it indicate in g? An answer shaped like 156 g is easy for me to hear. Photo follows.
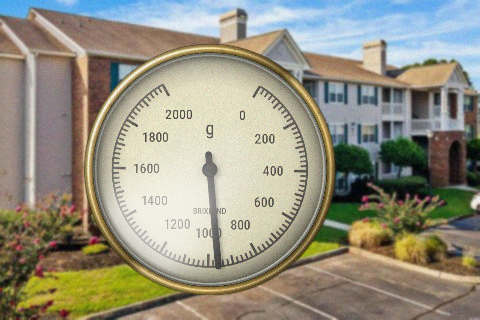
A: 960 g
